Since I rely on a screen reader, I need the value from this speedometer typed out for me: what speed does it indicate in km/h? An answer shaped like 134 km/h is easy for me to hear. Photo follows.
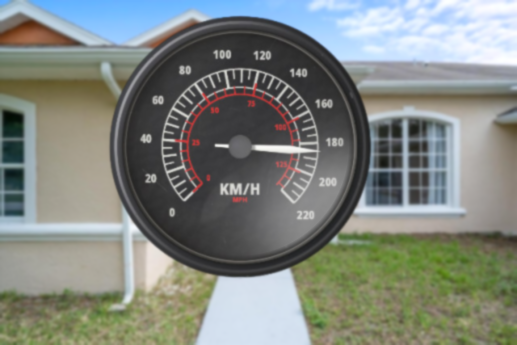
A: 185 km/h
